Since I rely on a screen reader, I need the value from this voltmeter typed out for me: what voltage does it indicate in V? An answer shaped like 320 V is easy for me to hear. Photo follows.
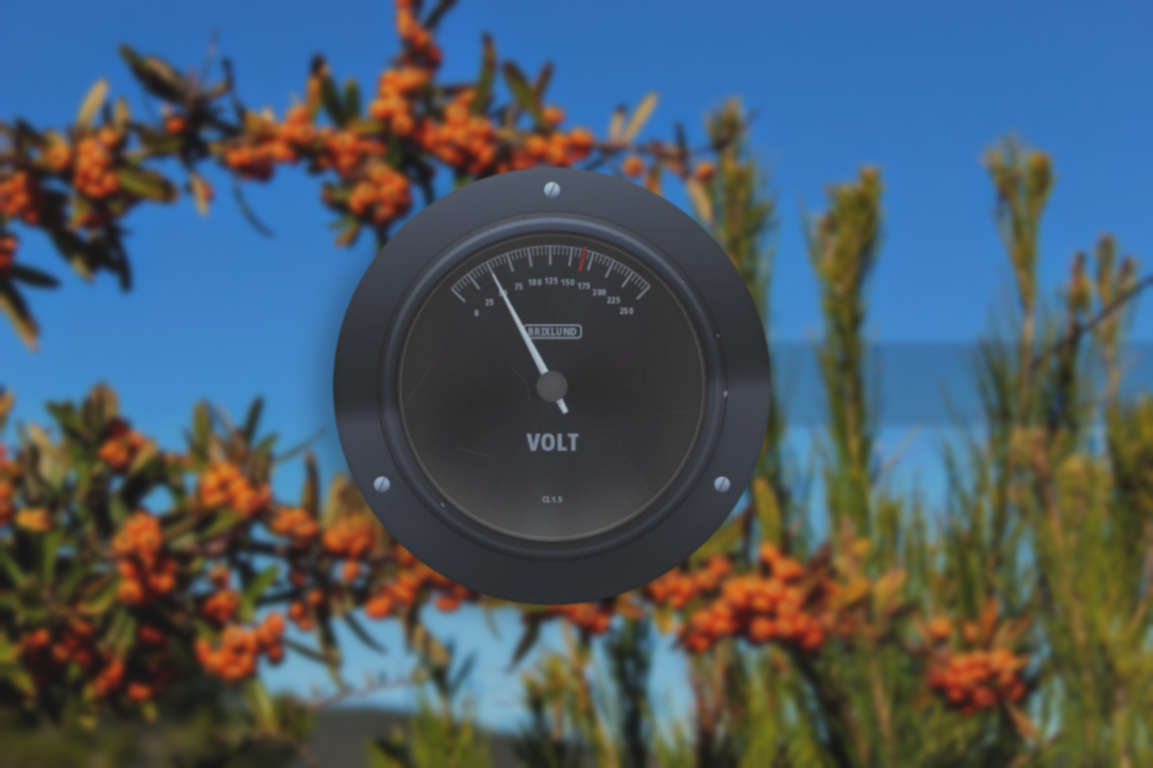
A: 50 V
